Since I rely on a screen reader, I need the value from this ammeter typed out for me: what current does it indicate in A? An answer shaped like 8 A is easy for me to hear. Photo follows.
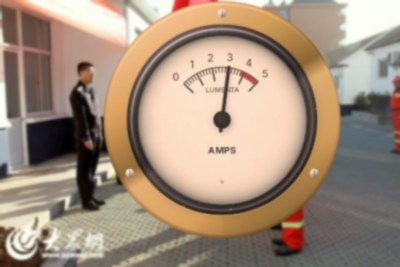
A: 3 A
